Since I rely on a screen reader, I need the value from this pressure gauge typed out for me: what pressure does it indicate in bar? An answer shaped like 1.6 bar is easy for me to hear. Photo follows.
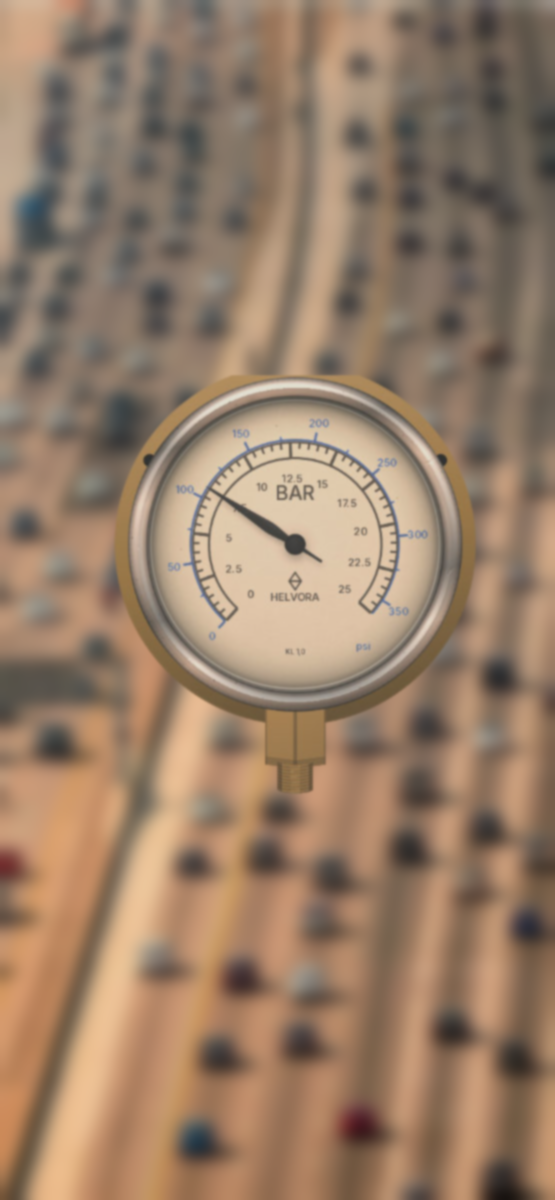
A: 7.5 bar
